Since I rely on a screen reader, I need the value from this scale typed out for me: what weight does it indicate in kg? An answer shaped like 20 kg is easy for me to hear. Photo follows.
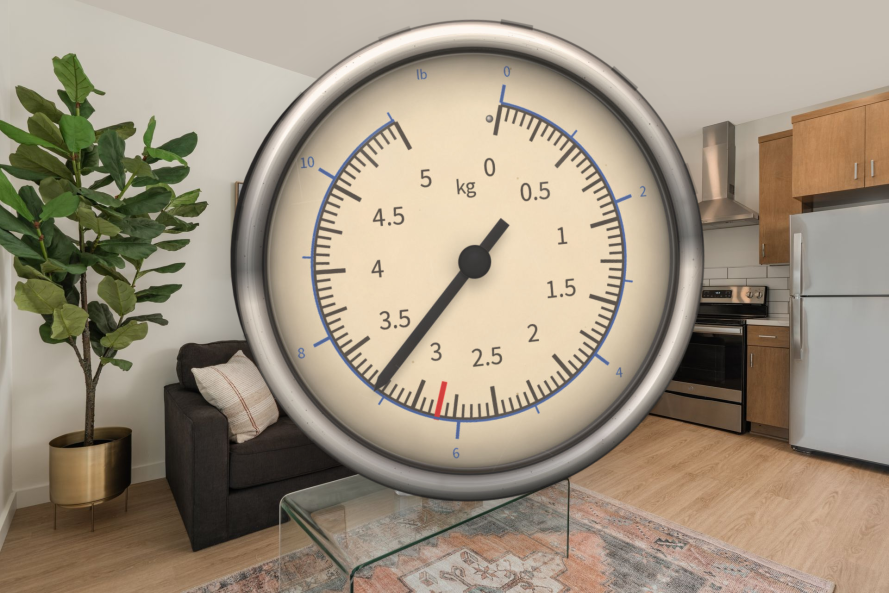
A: 3.25 kg
